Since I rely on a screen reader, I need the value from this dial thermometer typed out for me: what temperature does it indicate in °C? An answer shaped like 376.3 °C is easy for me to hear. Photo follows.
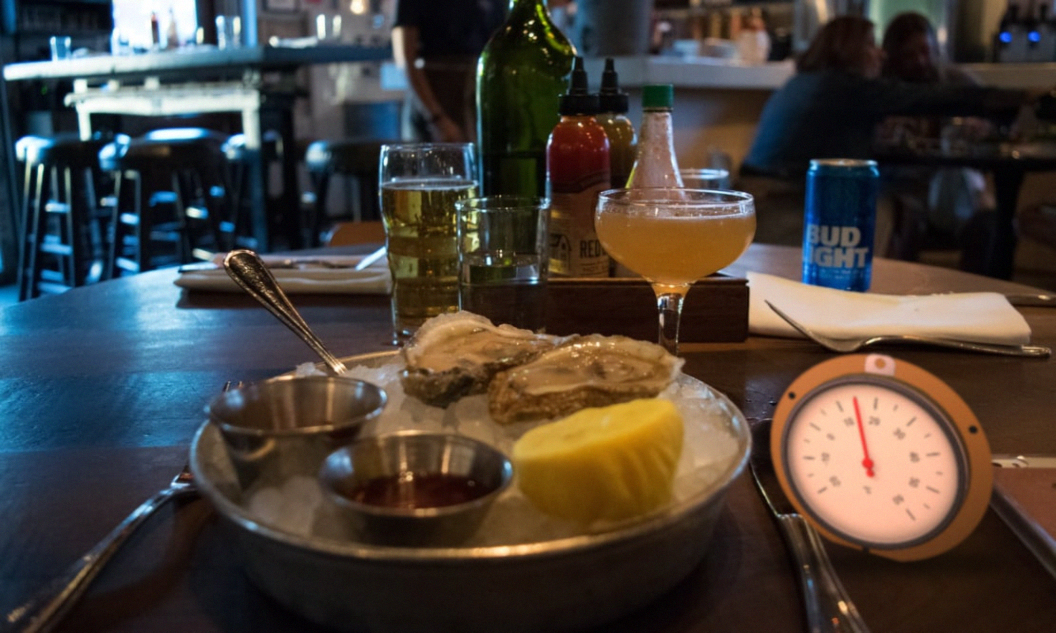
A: 15 °C
